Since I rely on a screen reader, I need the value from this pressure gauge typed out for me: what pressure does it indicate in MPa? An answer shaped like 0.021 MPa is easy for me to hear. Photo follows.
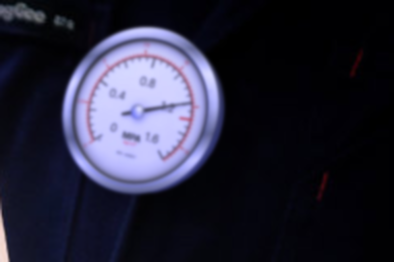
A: 1.2 MPa
